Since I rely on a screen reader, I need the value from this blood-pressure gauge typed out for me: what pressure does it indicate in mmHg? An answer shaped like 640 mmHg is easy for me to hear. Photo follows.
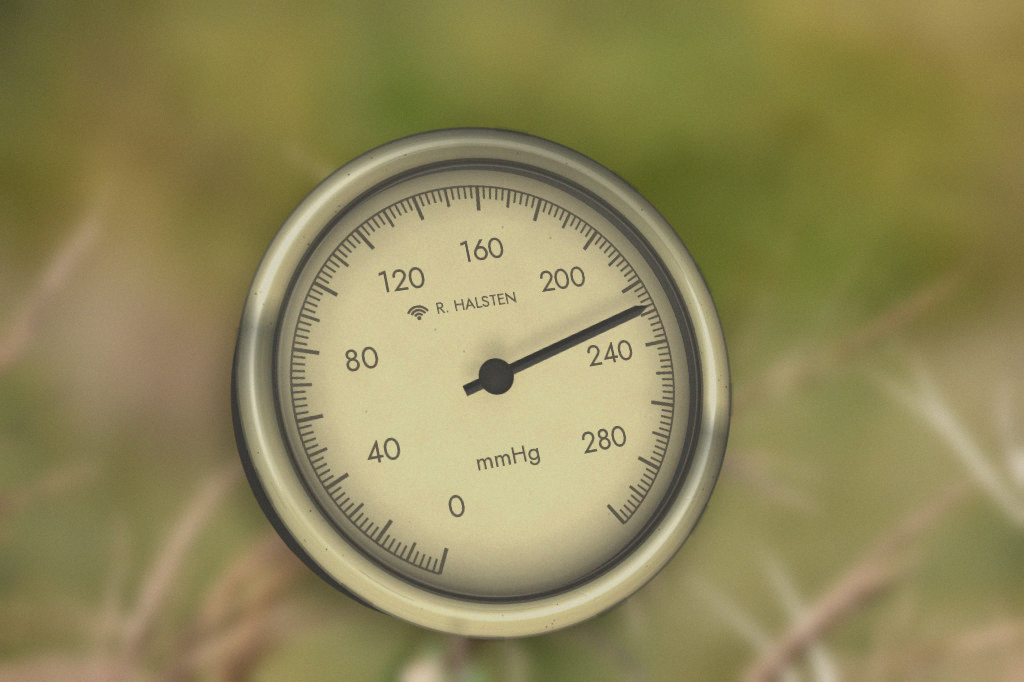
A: 228 mmHg
